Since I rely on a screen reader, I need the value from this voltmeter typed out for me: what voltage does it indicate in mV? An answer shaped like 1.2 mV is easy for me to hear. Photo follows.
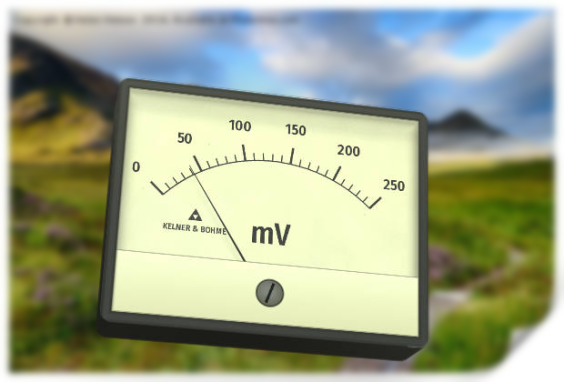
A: 40 mV
